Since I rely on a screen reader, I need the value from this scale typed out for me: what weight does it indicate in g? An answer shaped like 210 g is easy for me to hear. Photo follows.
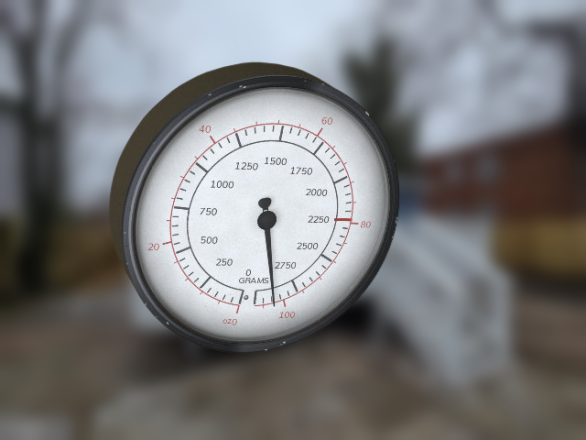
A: 2900 g
